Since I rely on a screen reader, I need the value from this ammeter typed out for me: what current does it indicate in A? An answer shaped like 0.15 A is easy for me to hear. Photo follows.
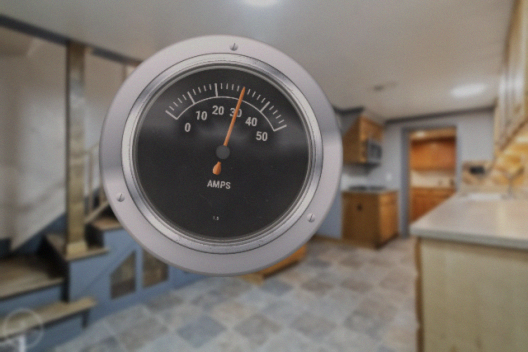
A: 30 A
